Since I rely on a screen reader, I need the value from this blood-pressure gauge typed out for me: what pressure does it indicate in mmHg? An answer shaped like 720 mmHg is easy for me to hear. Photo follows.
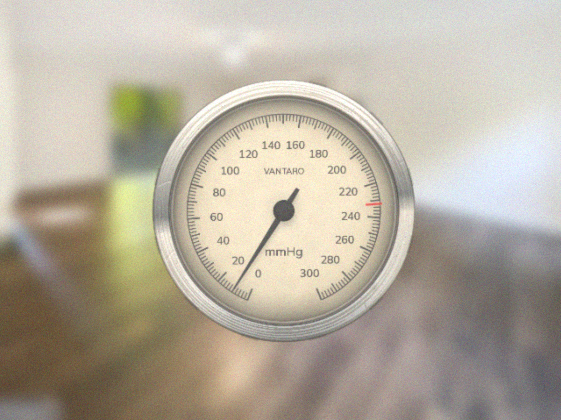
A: 10 mmHg
